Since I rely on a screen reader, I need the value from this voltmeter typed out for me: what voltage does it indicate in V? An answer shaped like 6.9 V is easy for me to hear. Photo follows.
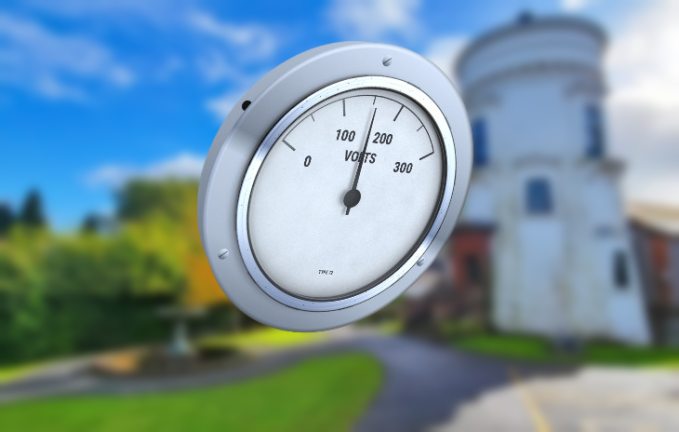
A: 150 V
